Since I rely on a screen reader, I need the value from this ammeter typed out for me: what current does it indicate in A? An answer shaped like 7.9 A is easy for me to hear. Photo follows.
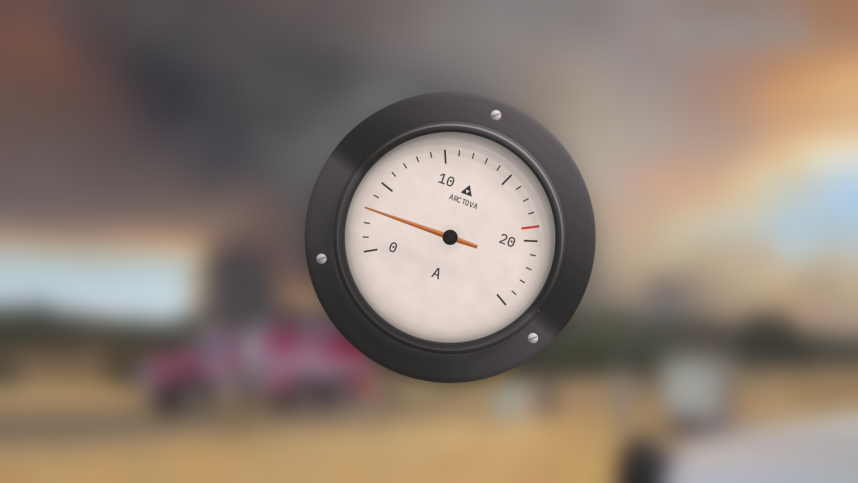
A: 3 A
